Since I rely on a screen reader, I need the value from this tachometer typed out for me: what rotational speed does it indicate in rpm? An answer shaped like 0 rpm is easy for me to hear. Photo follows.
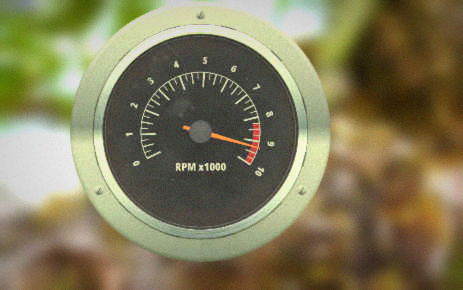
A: 9250 rpm
